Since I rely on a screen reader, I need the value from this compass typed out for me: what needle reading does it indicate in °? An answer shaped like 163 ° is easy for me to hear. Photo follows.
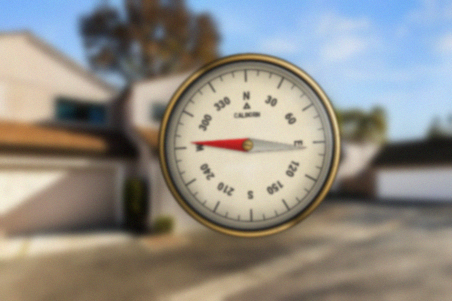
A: 275 °
